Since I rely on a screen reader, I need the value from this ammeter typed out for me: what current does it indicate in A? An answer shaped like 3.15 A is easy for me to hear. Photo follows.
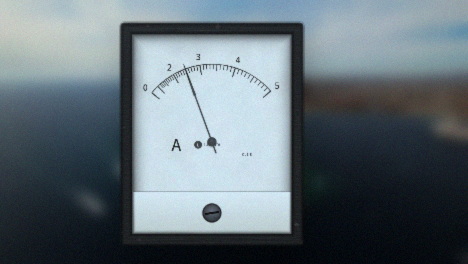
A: 2.5 A
